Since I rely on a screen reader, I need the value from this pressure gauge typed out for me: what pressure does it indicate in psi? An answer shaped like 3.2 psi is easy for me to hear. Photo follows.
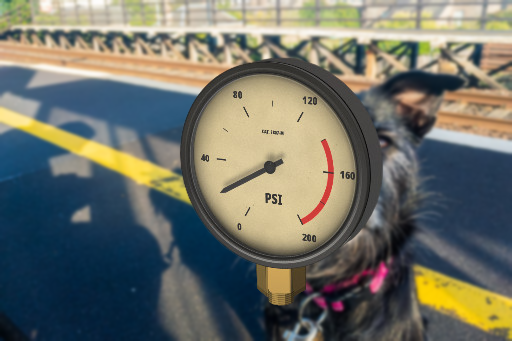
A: 20 psi
